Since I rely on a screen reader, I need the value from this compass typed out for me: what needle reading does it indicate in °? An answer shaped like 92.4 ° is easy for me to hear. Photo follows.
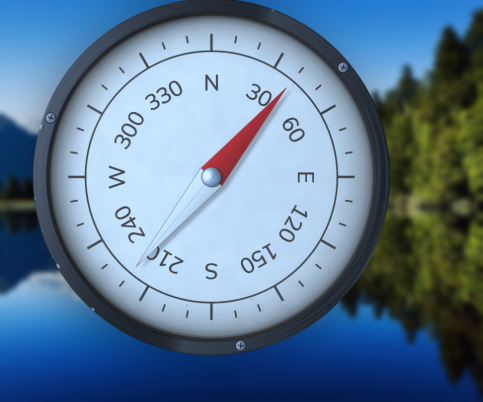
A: 40 °
